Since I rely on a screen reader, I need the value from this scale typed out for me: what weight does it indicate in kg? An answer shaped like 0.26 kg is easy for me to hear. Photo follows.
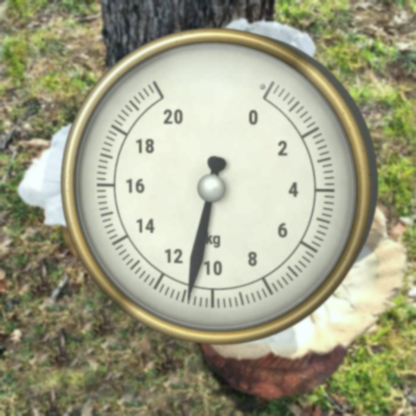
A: 10.8 kg
